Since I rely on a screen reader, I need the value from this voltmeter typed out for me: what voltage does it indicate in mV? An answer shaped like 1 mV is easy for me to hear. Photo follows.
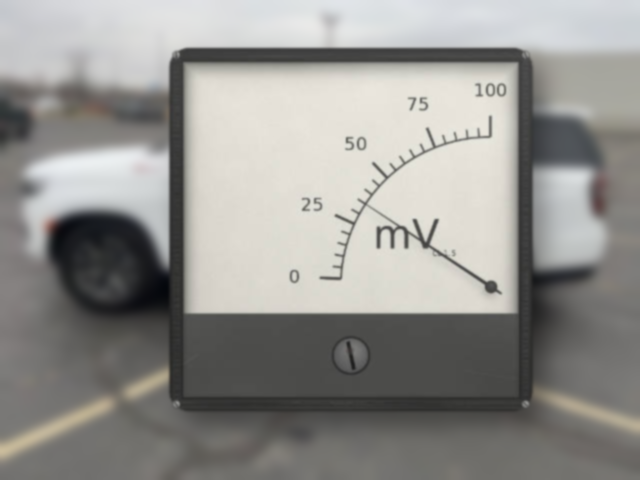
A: 35 mV
